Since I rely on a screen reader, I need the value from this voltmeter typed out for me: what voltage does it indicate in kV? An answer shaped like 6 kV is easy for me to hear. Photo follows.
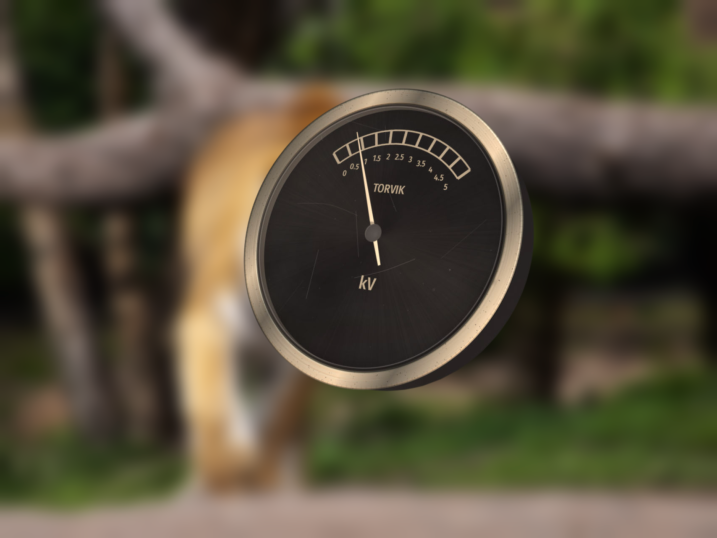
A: 1 kV
